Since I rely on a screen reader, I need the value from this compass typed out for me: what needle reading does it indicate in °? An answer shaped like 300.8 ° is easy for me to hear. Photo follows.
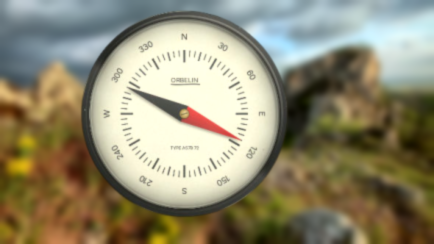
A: 115 °
